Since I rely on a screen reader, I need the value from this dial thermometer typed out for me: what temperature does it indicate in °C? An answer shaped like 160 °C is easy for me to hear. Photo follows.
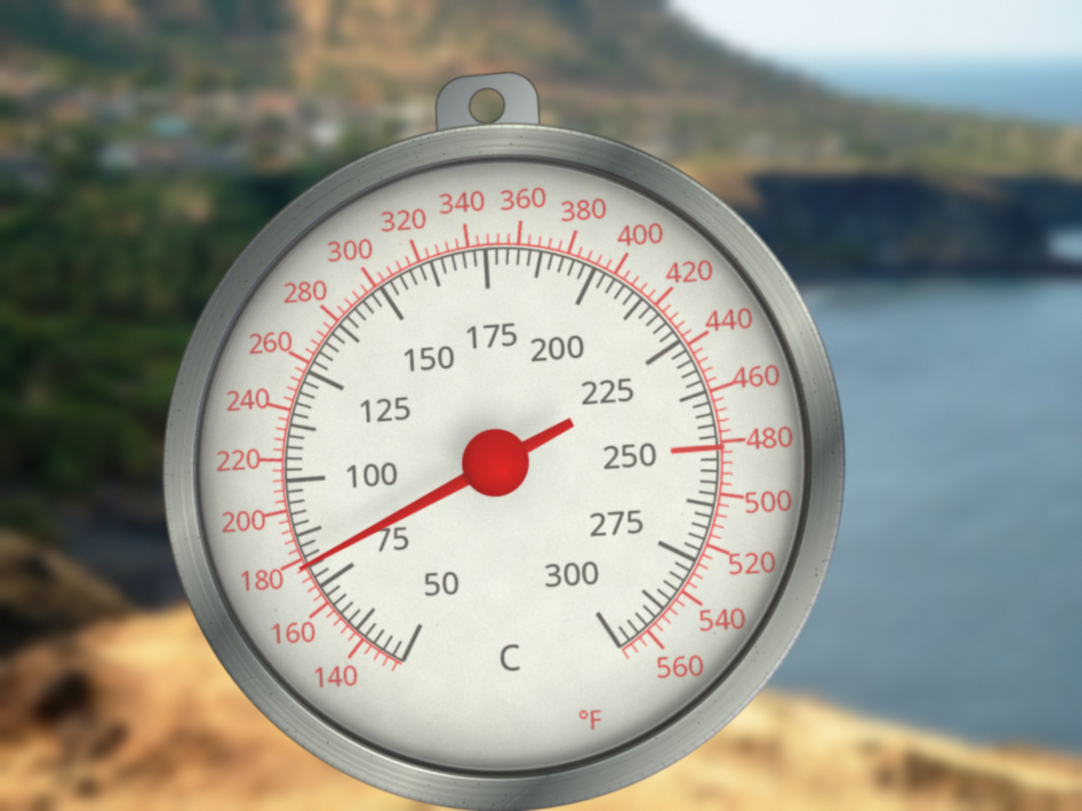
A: 80 °C
